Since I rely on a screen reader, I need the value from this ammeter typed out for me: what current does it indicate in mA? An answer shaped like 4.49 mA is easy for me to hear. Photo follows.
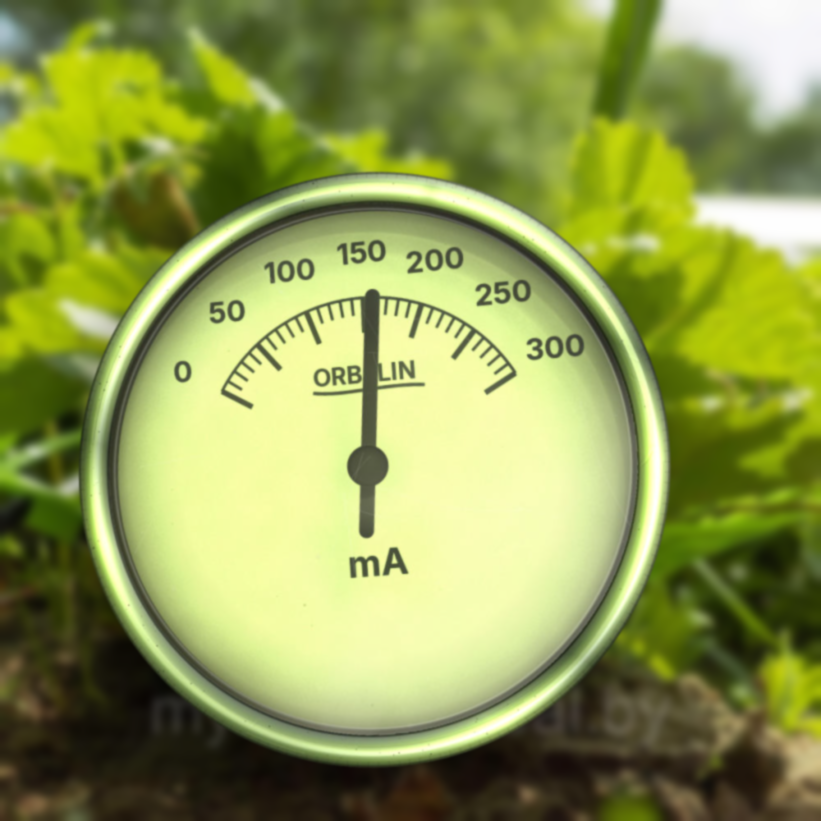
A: 160 mA
